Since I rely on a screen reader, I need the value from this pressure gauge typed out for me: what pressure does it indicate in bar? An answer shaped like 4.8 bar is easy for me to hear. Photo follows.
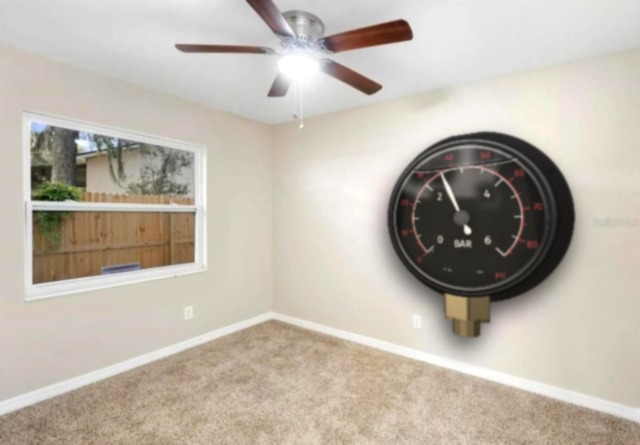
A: 2.5 bar
